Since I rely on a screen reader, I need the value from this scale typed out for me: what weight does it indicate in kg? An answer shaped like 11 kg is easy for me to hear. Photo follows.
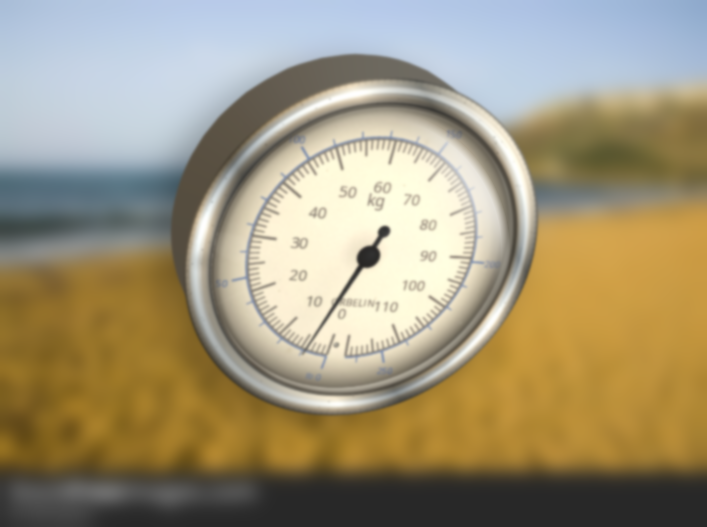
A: 5 kg
